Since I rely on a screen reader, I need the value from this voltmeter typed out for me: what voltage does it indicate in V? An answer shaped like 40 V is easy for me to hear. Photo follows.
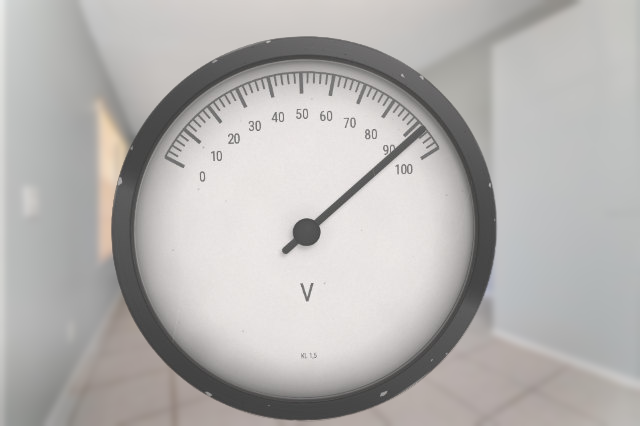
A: 92 V
